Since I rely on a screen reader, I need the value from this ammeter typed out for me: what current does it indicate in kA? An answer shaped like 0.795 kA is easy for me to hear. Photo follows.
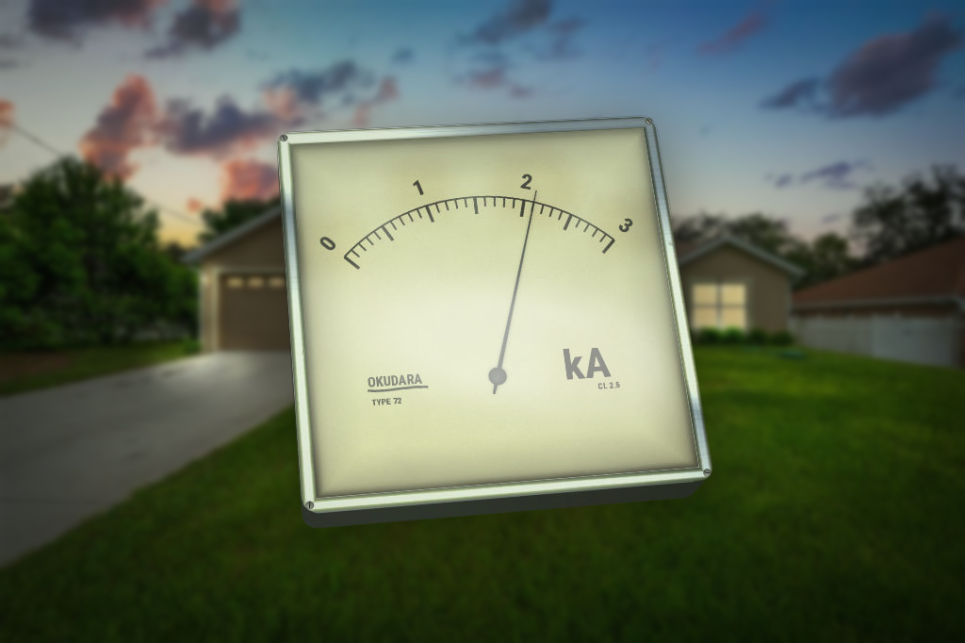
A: 2.1 kA
